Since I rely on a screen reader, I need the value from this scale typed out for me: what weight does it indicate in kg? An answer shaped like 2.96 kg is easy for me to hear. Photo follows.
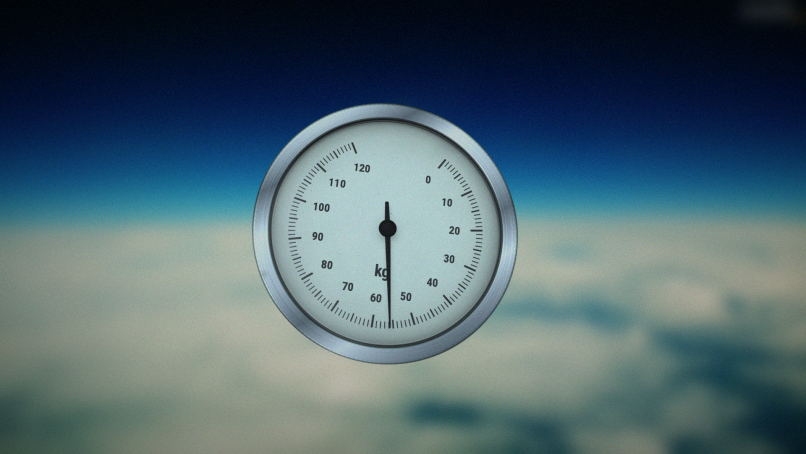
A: 56 kg
